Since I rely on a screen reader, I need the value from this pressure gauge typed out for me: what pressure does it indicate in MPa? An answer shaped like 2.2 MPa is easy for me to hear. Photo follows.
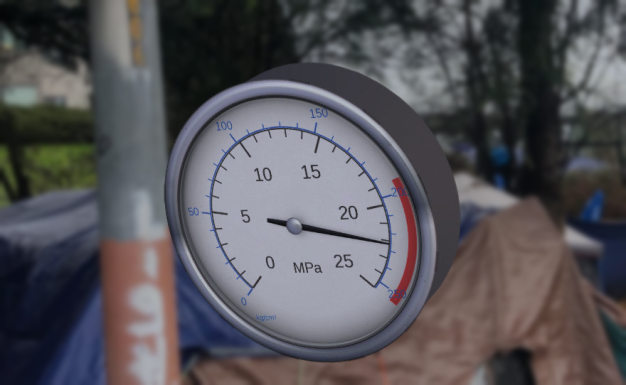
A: 22 MPa
